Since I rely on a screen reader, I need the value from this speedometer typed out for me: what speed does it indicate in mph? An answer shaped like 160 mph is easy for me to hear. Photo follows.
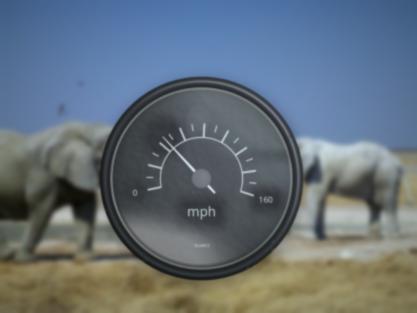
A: 45 mph
